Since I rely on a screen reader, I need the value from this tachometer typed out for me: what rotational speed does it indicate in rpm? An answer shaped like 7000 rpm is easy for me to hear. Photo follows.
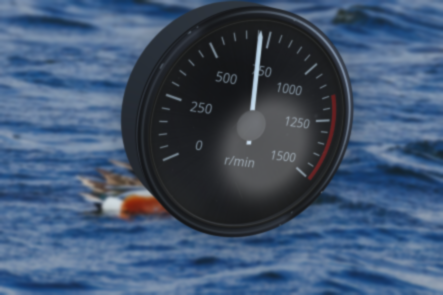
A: 700 rpm
